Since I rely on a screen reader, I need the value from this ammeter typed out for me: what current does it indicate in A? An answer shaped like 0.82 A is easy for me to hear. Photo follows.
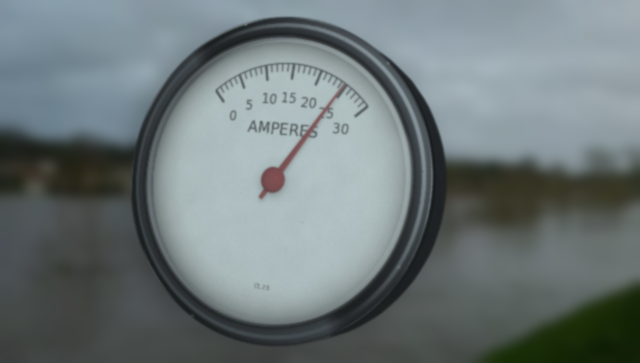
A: 25 A
